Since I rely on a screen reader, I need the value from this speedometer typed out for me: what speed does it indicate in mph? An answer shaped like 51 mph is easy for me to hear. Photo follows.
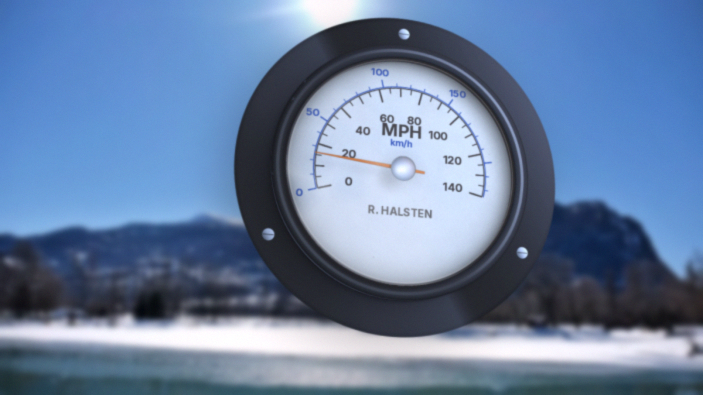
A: 15 mph
